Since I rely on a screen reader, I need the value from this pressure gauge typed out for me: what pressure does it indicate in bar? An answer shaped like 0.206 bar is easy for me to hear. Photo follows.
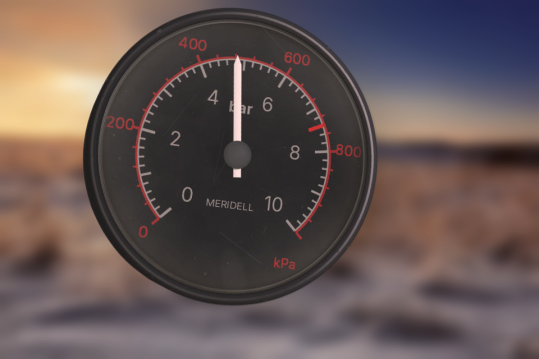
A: 4.8 bar
